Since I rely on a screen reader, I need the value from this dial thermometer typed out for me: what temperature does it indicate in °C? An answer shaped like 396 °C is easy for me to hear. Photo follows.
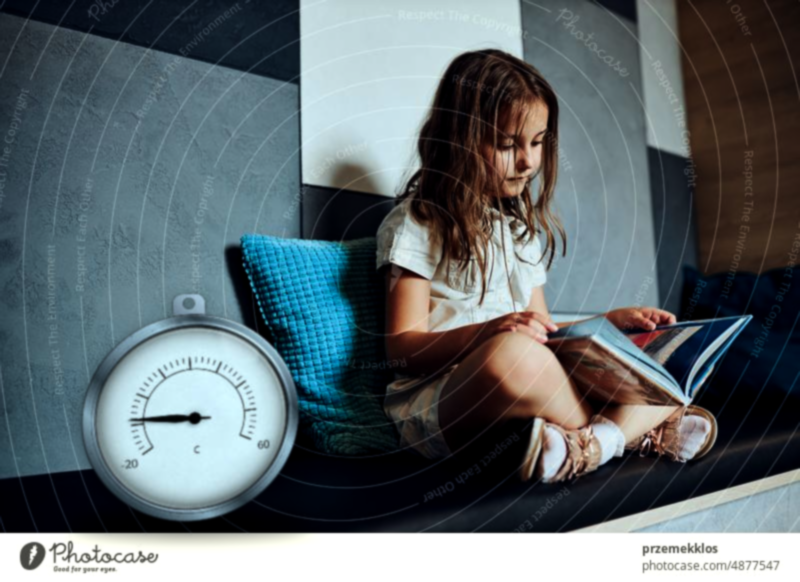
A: -8 °C
